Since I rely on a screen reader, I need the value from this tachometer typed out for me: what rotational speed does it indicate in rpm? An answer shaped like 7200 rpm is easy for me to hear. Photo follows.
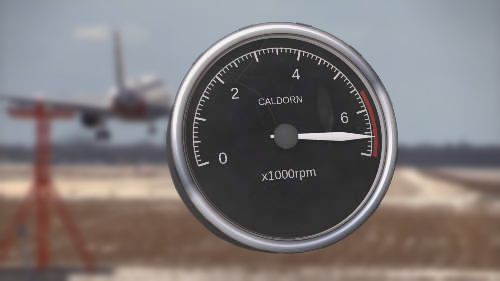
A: 6600 rpm
